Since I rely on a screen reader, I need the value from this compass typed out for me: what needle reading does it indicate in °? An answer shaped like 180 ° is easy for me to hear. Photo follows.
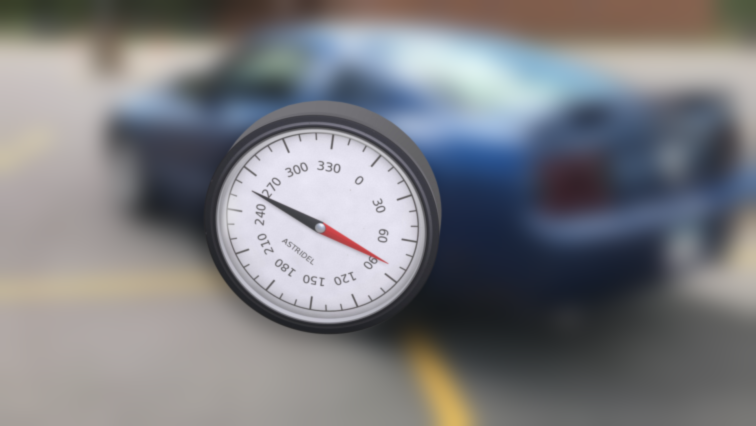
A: 80 °
